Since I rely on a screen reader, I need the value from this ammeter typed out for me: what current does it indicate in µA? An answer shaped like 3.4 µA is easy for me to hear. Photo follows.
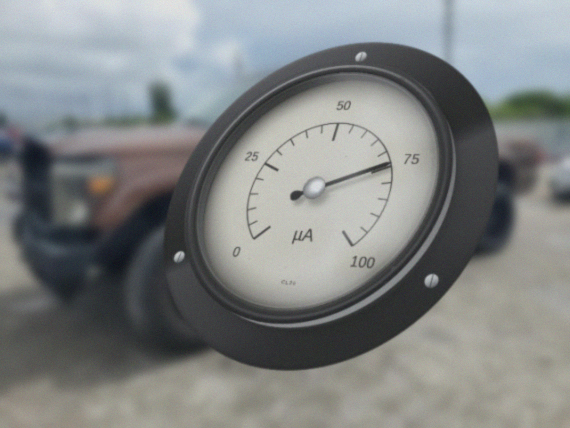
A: 75 µA
